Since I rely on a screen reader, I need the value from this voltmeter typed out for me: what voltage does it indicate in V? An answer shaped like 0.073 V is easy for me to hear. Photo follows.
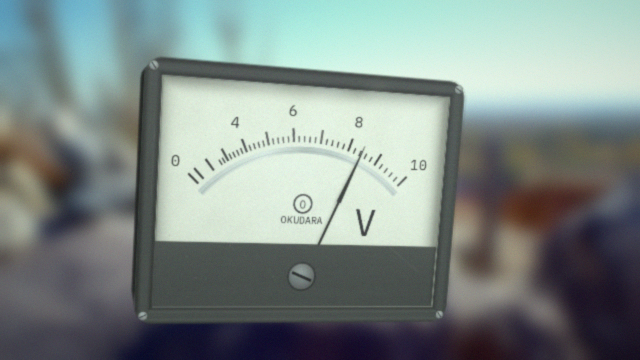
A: 8.4 V
